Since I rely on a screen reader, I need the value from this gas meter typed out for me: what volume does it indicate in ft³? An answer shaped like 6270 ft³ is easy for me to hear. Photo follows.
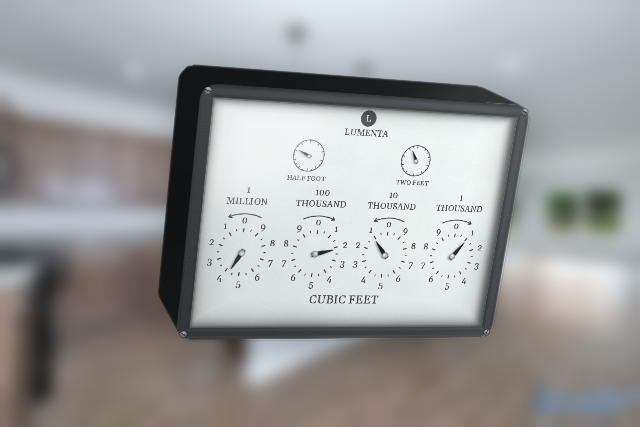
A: 421100 ft³
